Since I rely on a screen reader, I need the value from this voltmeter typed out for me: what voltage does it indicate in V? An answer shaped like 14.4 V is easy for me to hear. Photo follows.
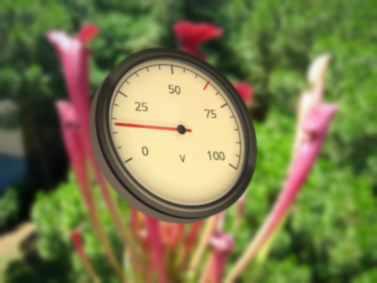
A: 12.5 V
